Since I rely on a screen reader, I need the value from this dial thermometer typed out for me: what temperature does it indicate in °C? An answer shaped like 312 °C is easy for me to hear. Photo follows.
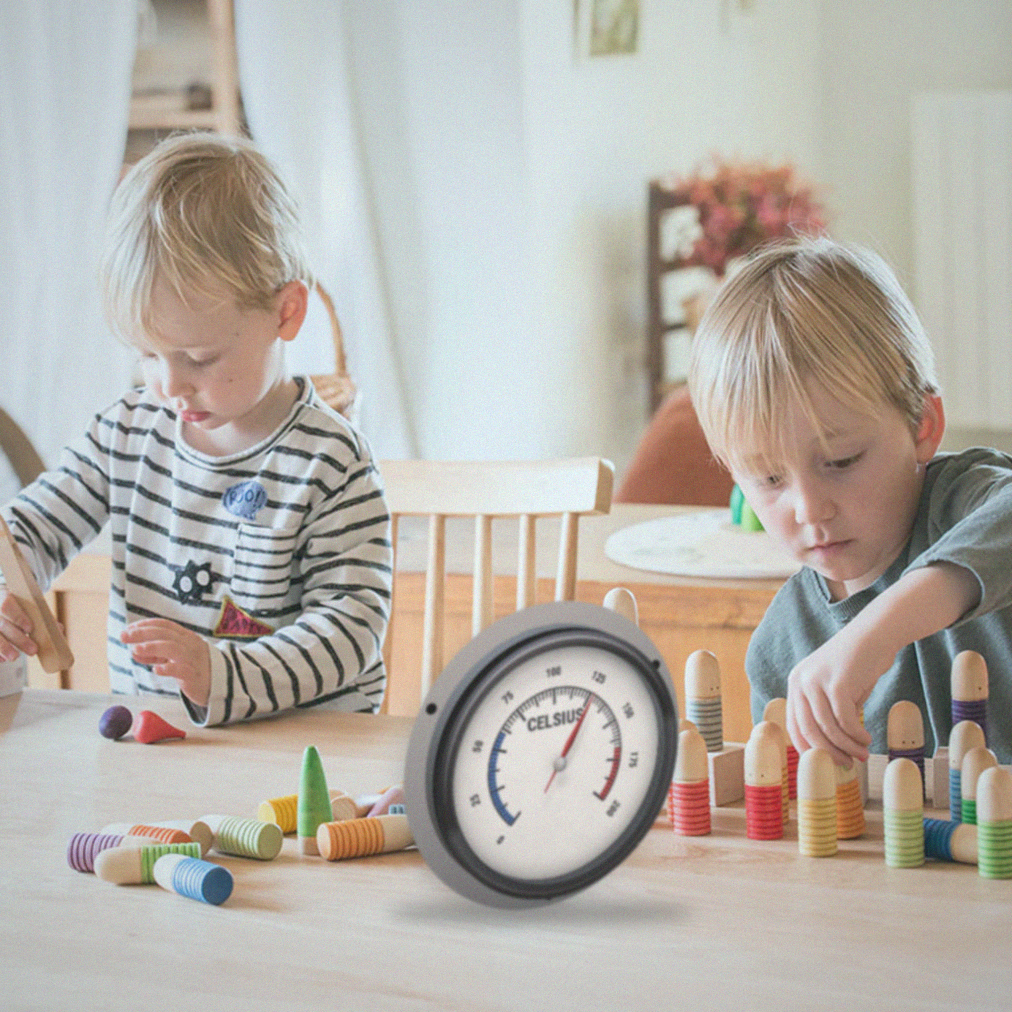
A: 125 °C
